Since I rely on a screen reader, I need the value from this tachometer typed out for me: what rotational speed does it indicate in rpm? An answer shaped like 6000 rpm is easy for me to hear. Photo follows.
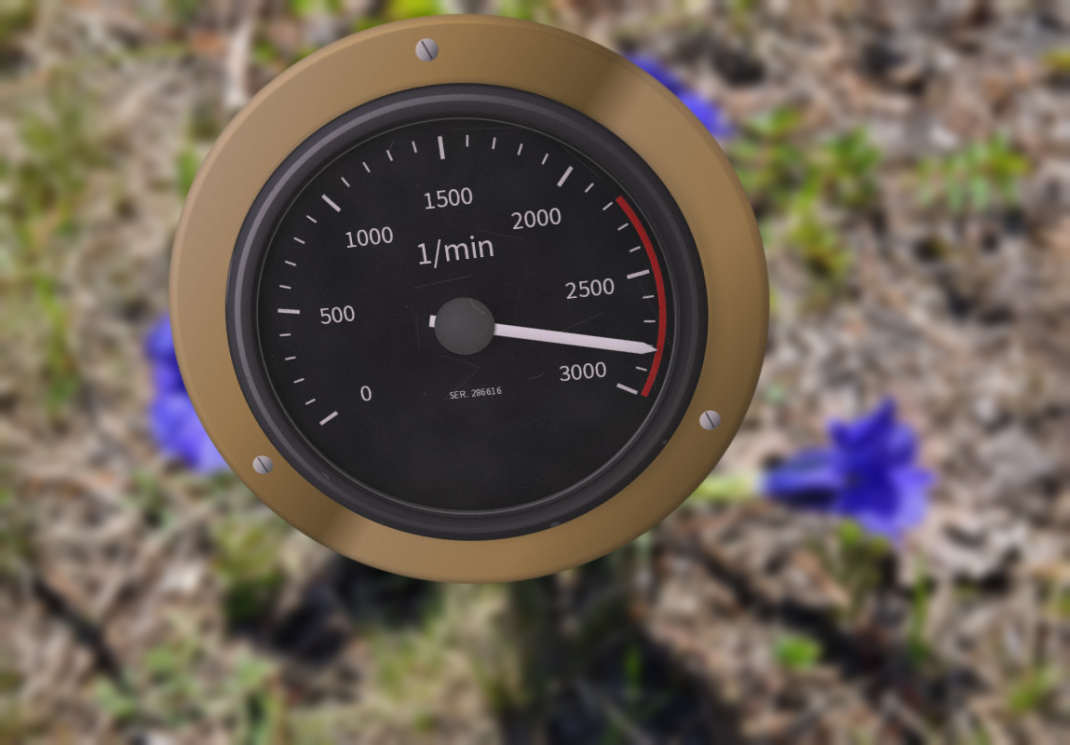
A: 2800 rpm
